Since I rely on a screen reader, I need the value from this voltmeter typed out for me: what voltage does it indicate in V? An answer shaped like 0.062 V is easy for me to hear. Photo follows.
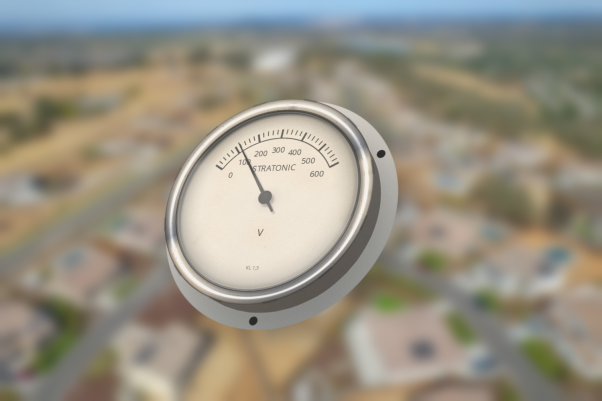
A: 120 V
